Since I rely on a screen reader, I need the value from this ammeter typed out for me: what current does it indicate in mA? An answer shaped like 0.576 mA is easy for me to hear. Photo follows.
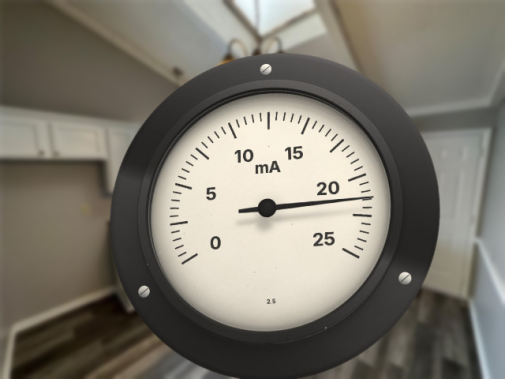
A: 21.5 mA
